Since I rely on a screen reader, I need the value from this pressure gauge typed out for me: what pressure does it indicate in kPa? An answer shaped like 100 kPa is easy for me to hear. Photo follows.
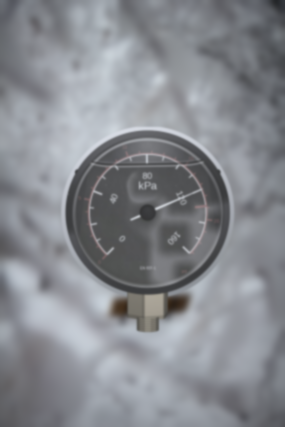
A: 120 kPa
